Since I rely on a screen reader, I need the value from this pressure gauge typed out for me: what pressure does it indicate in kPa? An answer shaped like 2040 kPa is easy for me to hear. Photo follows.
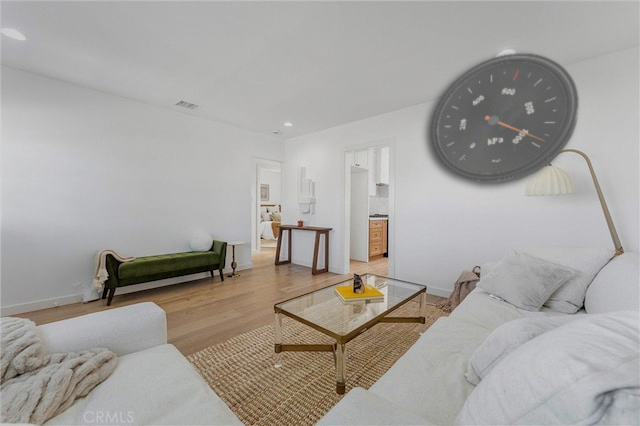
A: 975 kPa
